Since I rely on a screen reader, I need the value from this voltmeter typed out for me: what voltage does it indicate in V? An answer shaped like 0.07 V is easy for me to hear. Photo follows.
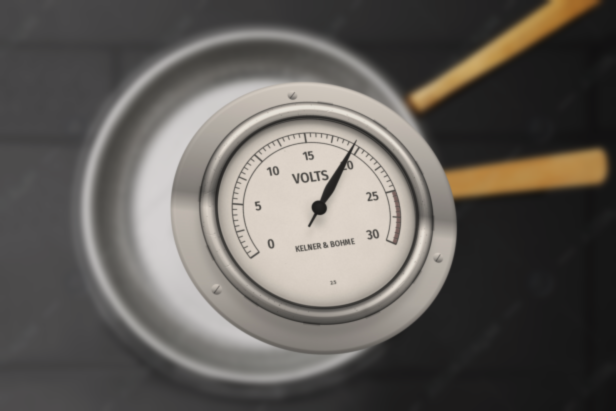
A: 19.5 V
